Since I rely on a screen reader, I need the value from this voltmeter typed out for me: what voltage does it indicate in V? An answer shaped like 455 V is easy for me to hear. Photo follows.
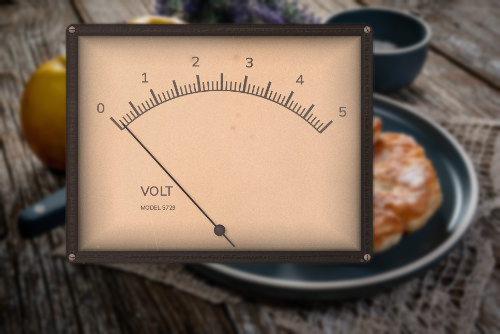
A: 0.1 V
